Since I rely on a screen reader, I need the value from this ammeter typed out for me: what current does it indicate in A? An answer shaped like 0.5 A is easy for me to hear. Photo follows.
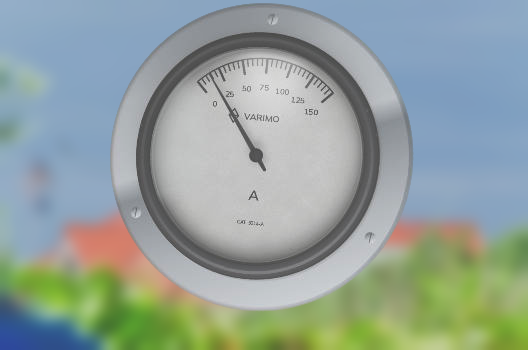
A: 15 A
